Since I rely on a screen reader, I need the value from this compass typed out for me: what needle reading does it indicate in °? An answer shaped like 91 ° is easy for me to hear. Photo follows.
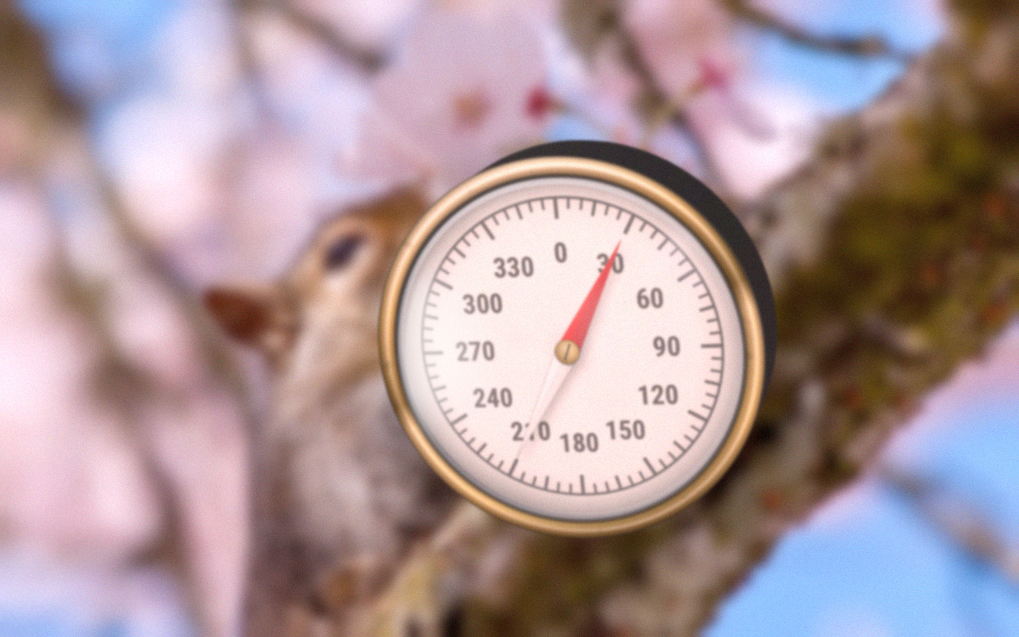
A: 30 °
